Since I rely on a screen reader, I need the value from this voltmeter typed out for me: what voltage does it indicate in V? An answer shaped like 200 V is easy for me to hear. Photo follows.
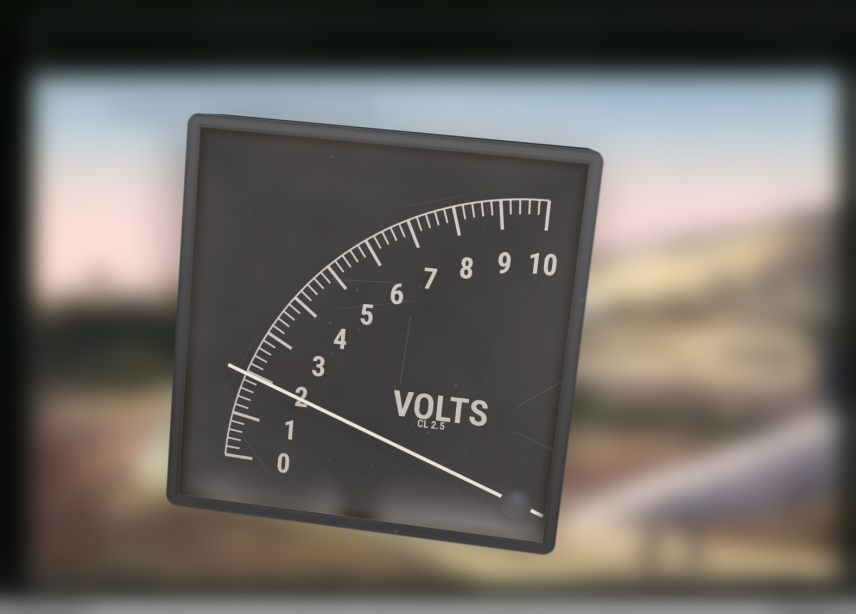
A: 2 V
